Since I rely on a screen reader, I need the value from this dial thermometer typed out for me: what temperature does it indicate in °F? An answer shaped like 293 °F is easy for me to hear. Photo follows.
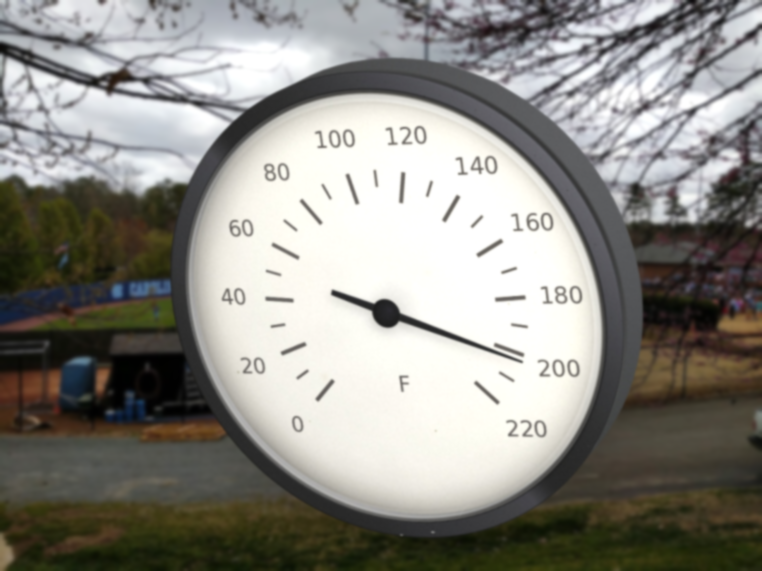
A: 200 °F
